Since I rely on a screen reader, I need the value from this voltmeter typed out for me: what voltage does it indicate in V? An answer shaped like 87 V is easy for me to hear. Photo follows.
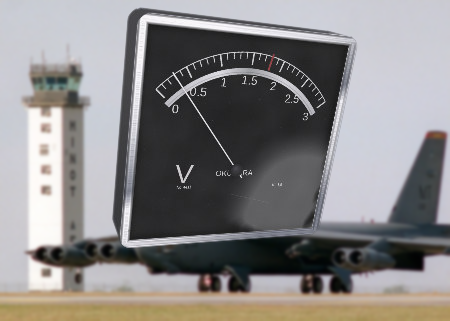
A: 0.3 V
